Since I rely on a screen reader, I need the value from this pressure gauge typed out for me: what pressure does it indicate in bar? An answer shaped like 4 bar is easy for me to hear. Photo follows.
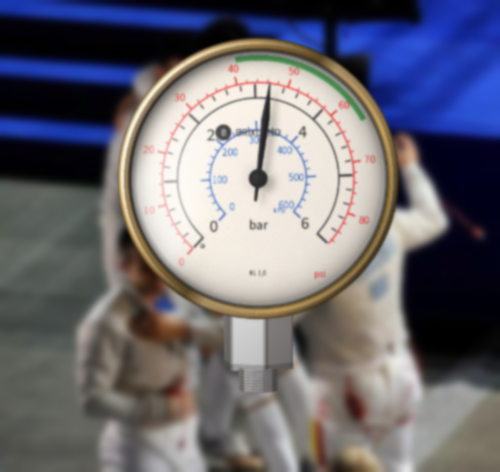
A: 3.2 bar
